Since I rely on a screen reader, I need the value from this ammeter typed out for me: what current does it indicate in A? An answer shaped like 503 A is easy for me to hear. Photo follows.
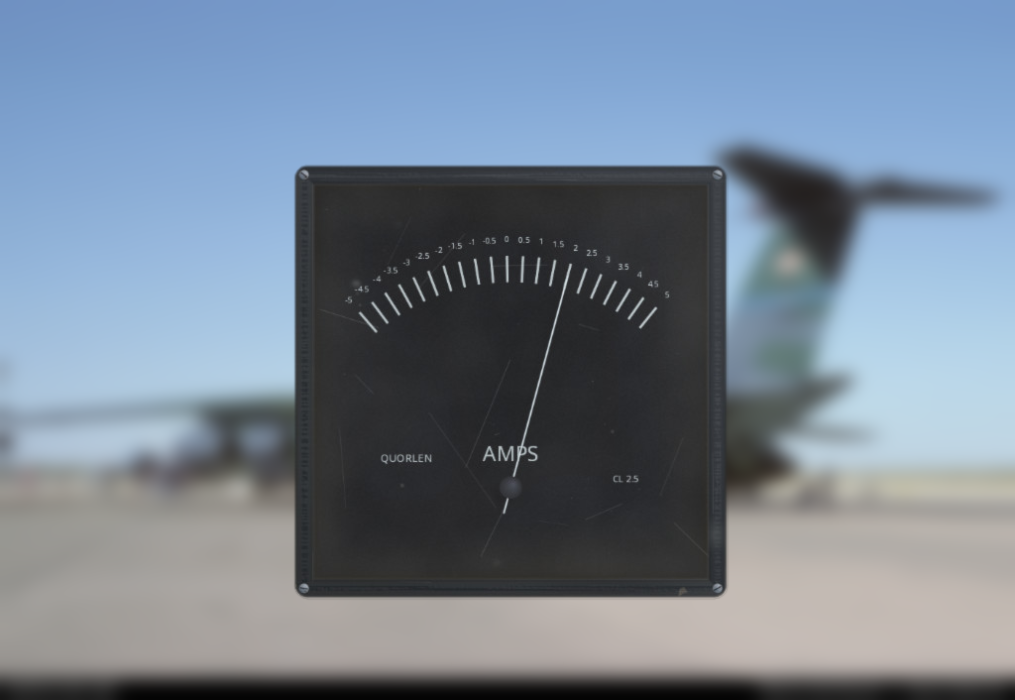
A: 2 A
